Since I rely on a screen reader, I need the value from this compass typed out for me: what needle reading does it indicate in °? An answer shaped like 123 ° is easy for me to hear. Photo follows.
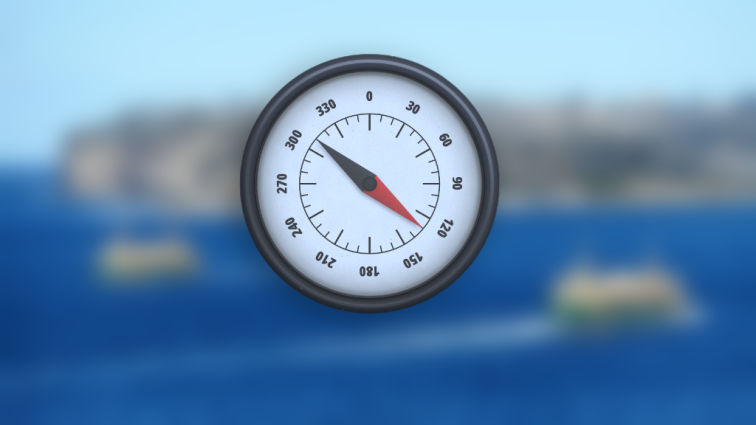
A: 130 °
